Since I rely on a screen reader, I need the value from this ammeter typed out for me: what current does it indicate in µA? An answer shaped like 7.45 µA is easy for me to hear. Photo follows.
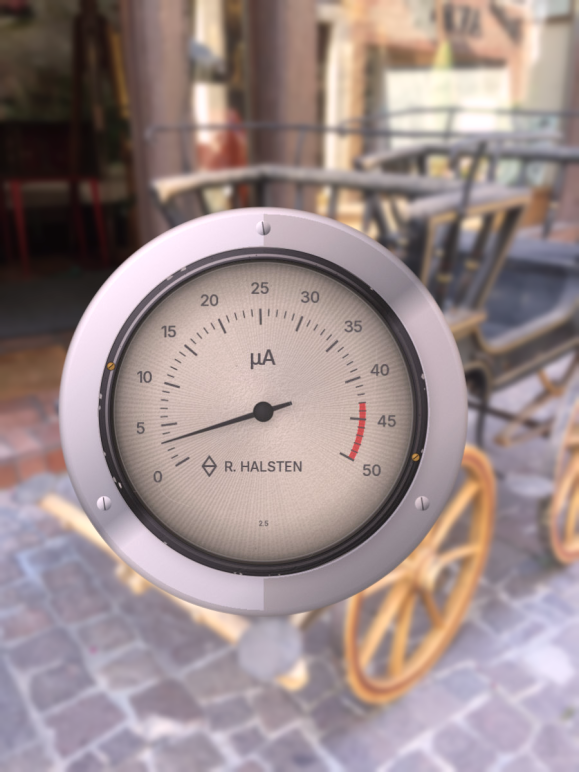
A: 3 µA
